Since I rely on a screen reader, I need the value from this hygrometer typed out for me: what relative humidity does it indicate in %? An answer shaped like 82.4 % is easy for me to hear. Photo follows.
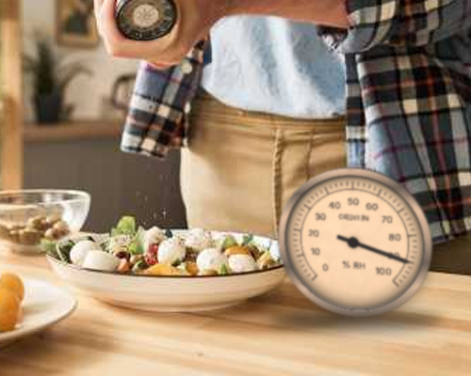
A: 90 %
